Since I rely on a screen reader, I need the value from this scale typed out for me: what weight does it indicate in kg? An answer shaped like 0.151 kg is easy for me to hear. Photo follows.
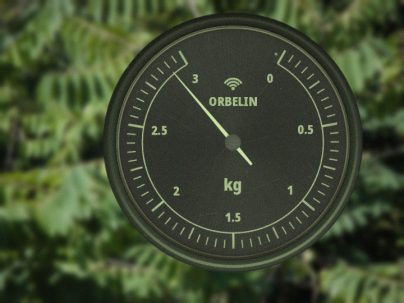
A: 2.9 kg
